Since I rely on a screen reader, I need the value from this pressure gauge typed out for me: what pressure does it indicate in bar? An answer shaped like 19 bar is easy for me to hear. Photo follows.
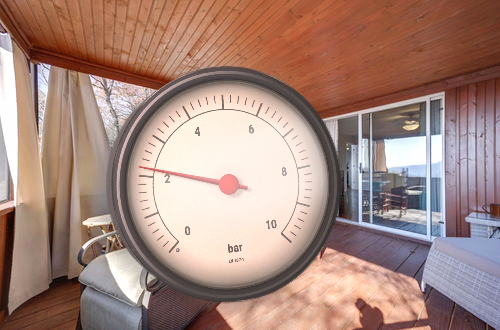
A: 2.2 bar
